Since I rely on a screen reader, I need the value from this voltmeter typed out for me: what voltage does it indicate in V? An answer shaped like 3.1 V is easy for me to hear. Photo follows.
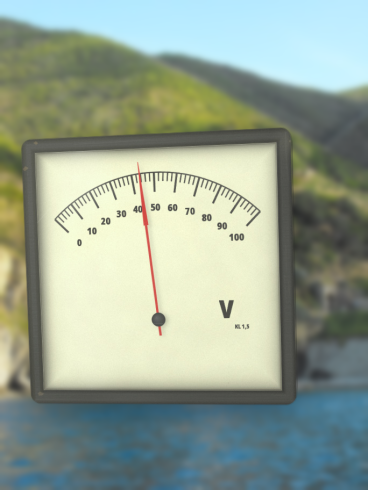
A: 44 V
